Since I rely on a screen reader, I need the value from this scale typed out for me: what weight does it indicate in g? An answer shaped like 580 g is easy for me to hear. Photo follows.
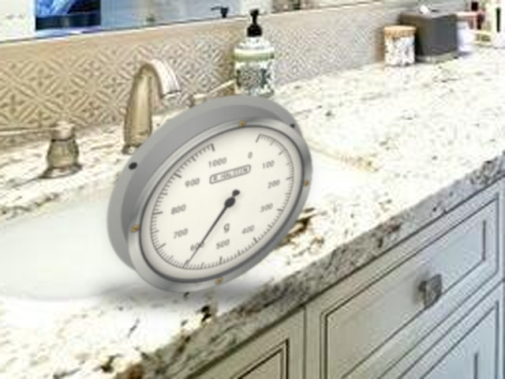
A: 600 g
